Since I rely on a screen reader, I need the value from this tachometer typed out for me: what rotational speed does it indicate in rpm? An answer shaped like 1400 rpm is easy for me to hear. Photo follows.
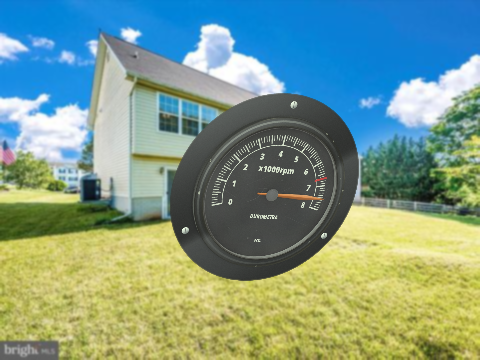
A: 7500 rpm
